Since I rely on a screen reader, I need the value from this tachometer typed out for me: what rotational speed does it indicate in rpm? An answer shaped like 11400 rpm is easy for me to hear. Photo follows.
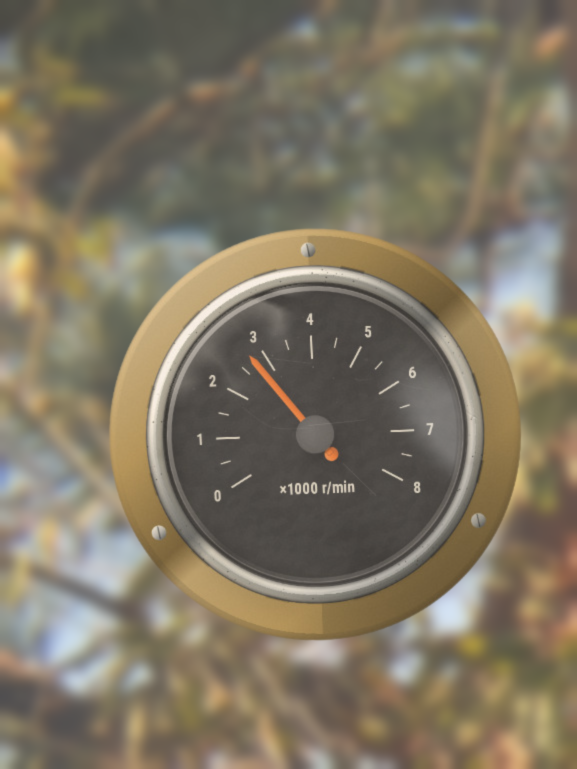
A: 2750 rpm
